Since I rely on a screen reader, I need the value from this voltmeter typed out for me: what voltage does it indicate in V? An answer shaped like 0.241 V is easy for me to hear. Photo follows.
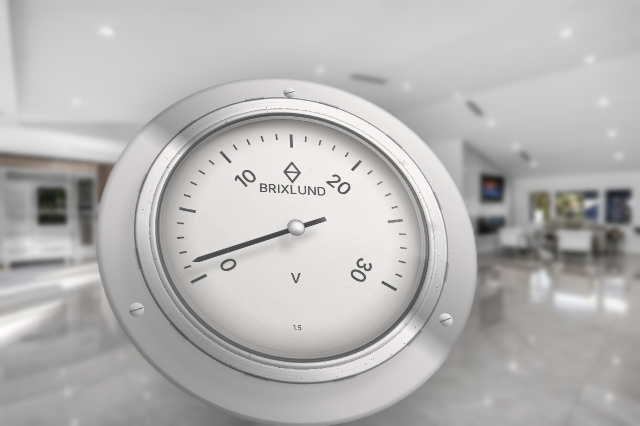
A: 1 V
